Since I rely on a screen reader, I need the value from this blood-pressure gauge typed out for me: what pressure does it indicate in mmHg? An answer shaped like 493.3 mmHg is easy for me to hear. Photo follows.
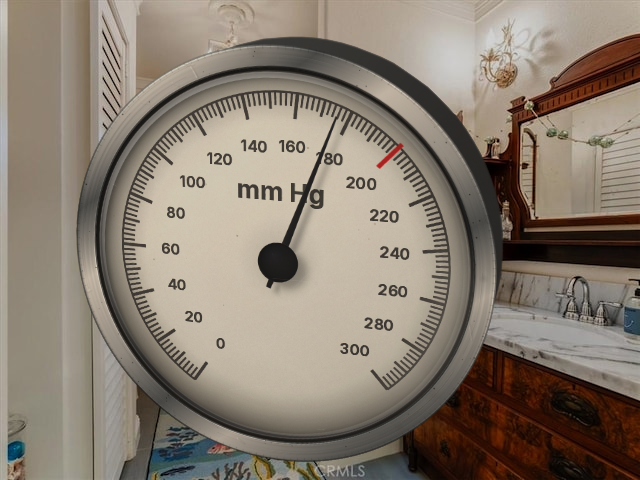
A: 176 mmHg
